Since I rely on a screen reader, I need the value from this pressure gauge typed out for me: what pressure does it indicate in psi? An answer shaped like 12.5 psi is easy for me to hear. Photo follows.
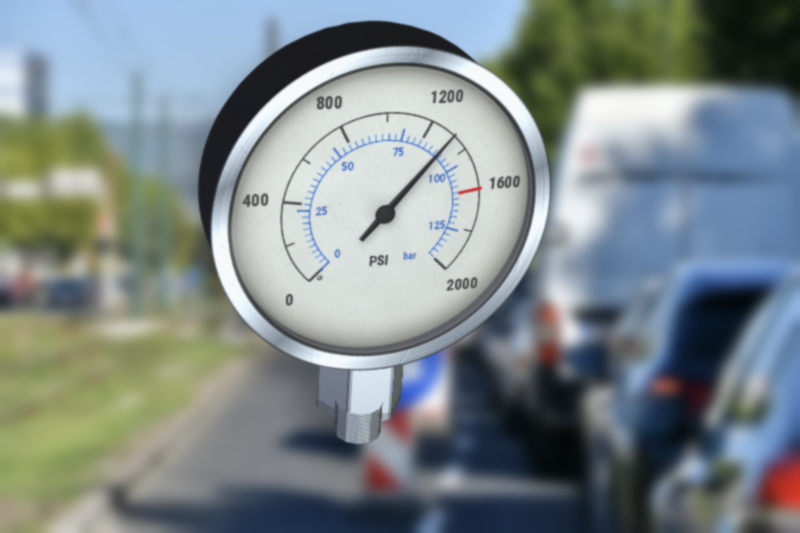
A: 1300 psi
